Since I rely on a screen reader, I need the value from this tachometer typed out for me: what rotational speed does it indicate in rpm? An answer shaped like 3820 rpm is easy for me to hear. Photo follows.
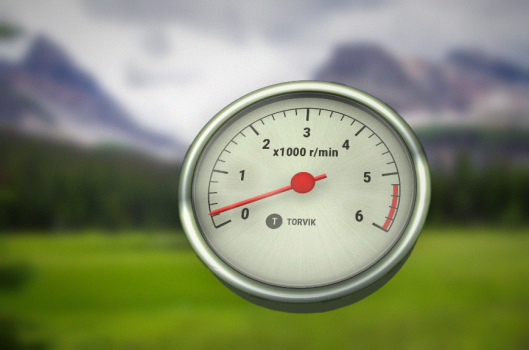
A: 200 rpm
